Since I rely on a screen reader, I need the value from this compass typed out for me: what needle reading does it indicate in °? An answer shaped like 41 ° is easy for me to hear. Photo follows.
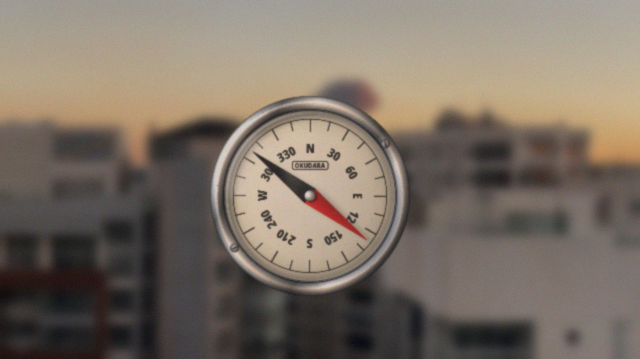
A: 127.5 °
